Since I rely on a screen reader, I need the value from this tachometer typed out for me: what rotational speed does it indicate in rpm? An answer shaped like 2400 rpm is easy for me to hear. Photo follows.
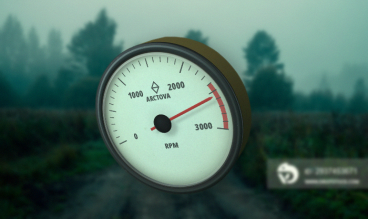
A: 2550 rpm
